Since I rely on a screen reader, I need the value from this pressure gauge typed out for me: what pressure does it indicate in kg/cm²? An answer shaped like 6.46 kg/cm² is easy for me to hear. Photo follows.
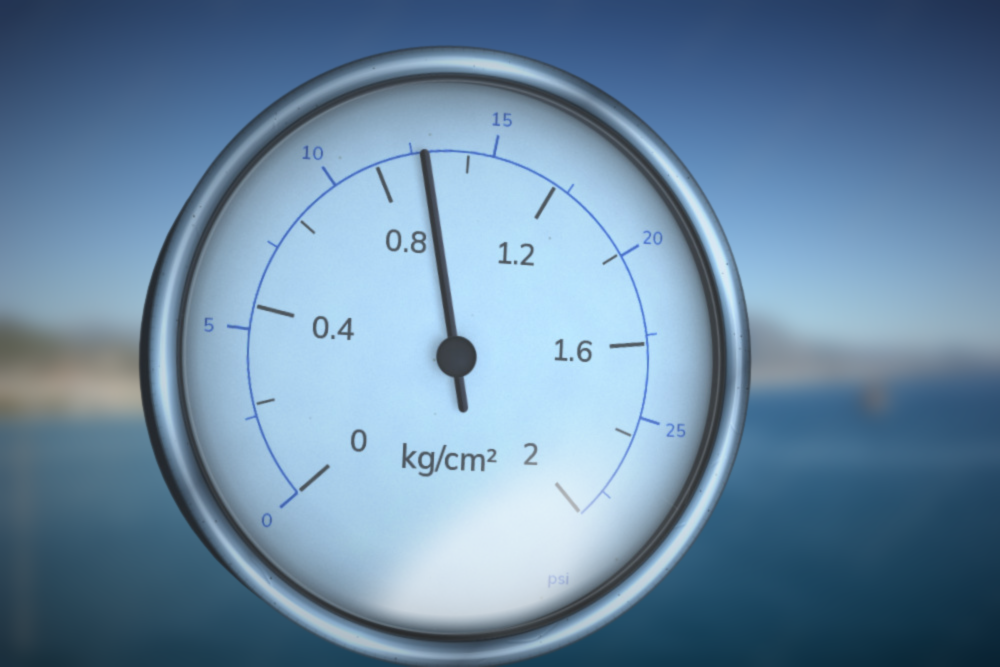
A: 0.9 kg/cm²
